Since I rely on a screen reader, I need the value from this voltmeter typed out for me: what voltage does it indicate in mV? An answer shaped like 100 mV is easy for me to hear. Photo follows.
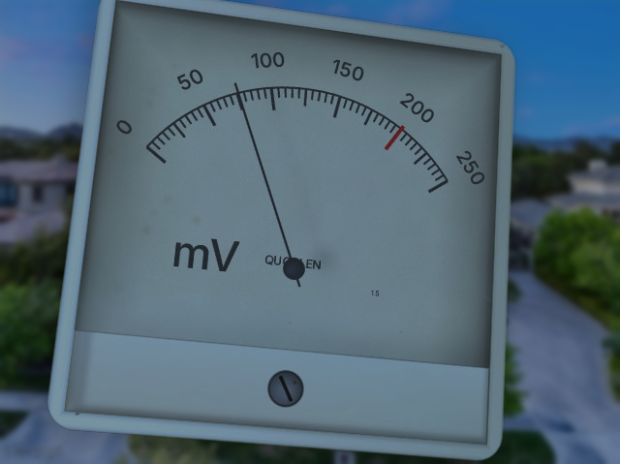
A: 75 mV
